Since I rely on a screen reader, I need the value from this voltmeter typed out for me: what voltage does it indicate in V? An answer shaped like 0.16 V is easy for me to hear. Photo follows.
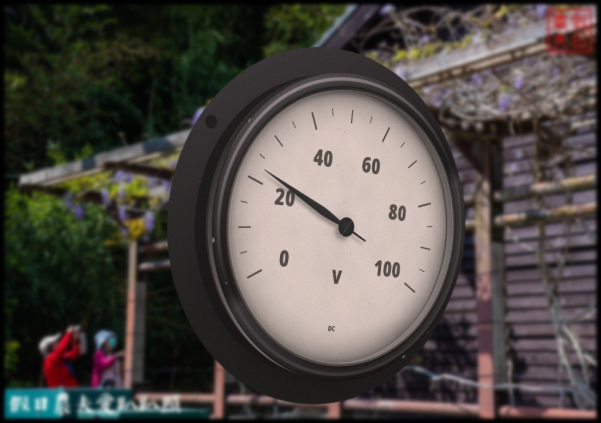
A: 22.5 V
